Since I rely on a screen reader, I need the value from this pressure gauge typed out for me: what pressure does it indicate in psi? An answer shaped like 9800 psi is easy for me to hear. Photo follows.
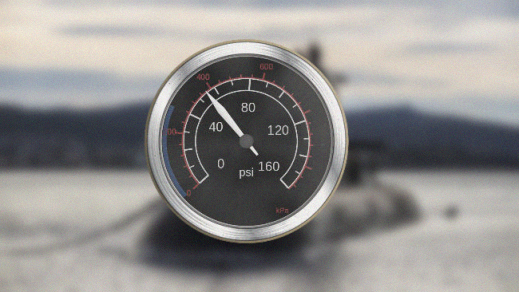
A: 55 psi
